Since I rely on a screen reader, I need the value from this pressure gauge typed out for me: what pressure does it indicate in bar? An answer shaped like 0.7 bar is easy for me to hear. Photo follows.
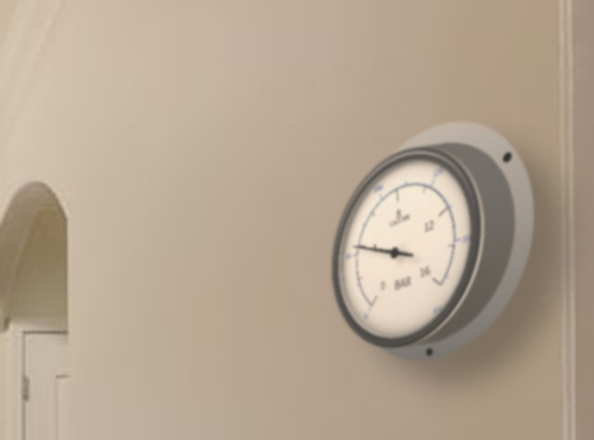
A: 4 bar
